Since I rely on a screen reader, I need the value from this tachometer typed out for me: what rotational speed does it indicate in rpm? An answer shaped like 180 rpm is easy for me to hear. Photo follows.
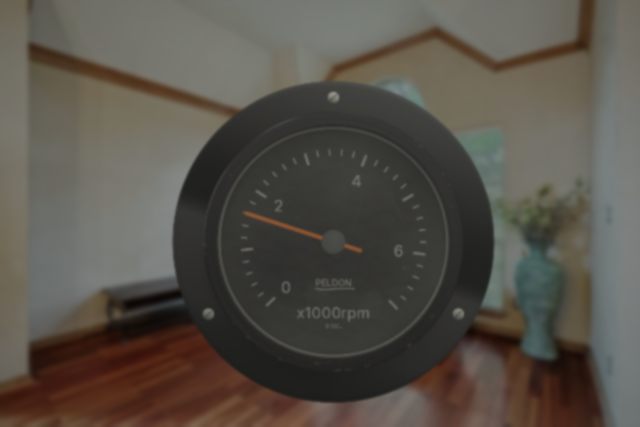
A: 1600 rpm
